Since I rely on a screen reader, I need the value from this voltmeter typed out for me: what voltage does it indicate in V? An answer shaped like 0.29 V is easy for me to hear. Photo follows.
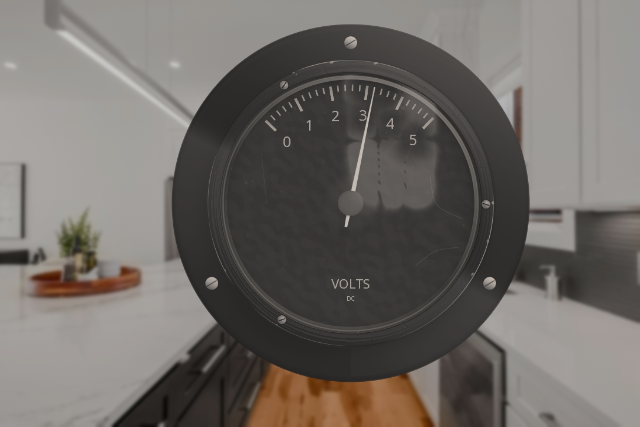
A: 3.2 V
